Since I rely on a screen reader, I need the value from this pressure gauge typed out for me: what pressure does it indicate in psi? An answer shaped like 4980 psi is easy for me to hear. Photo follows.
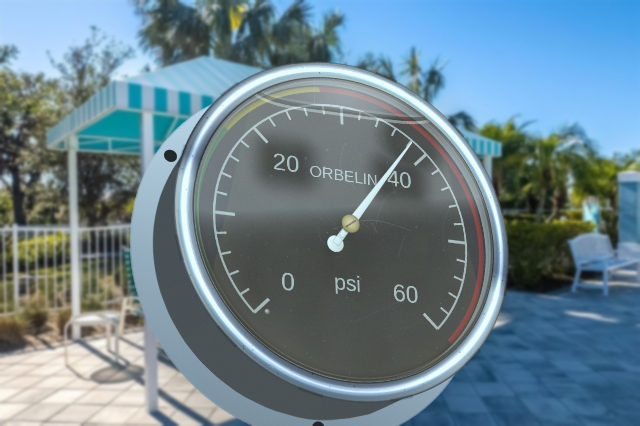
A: 38 psi
